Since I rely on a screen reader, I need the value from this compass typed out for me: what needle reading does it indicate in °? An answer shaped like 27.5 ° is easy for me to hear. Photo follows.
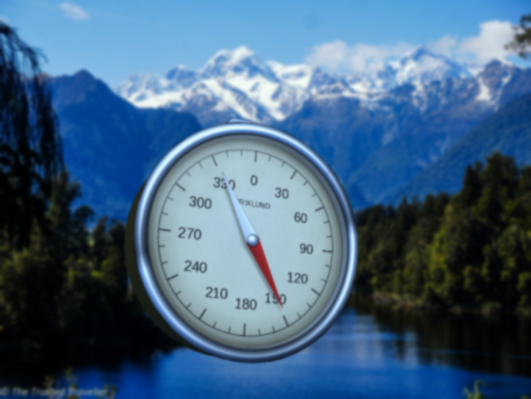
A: 150 °
